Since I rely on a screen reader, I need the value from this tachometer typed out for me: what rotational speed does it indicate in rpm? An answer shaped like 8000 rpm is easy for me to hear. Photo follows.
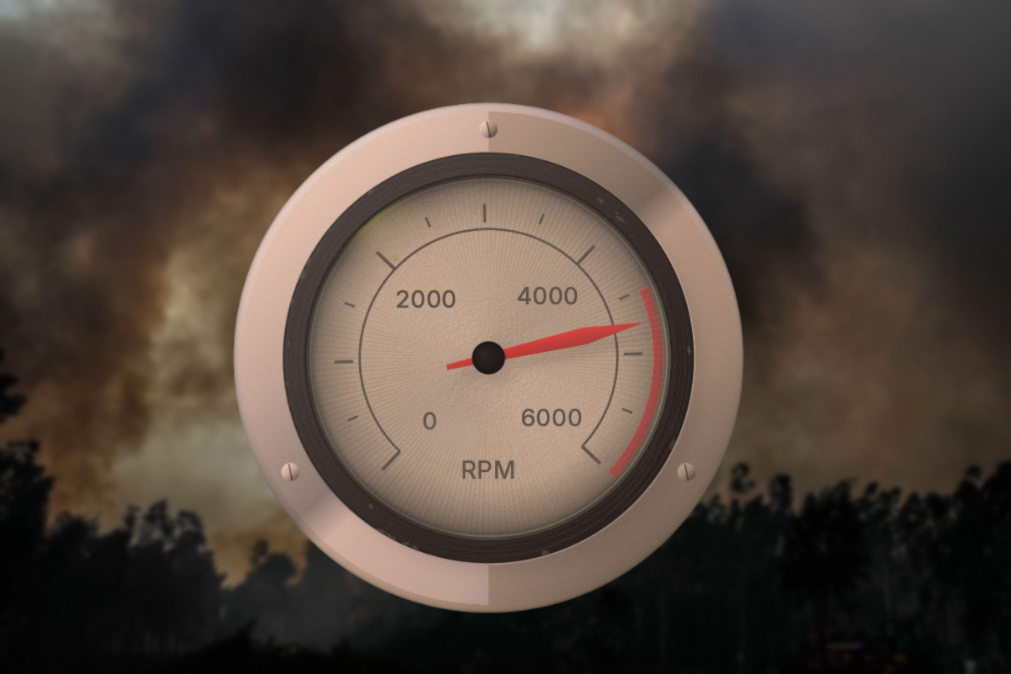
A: 4750 rpm
